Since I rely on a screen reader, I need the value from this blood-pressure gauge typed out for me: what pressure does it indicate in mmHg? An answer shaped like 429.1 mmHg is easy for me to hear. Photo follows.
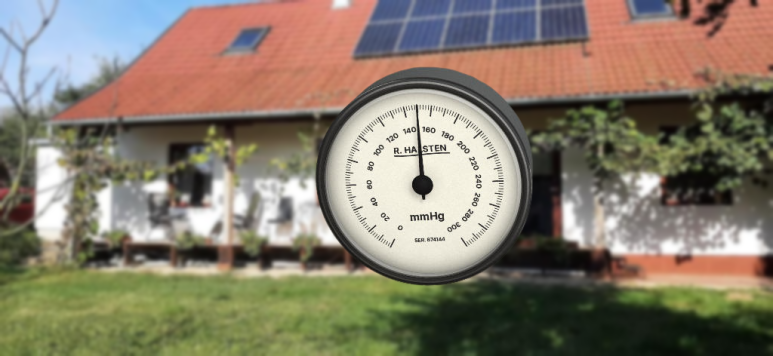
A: 150 mmHg
